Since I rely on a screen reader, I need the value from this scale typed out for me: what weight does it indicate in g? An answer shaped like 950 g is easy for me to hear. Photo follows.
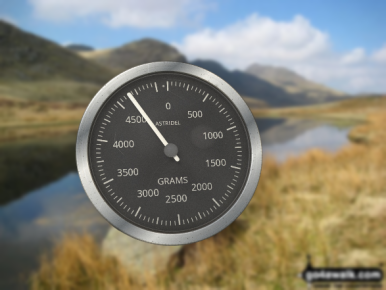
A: 4650 g
